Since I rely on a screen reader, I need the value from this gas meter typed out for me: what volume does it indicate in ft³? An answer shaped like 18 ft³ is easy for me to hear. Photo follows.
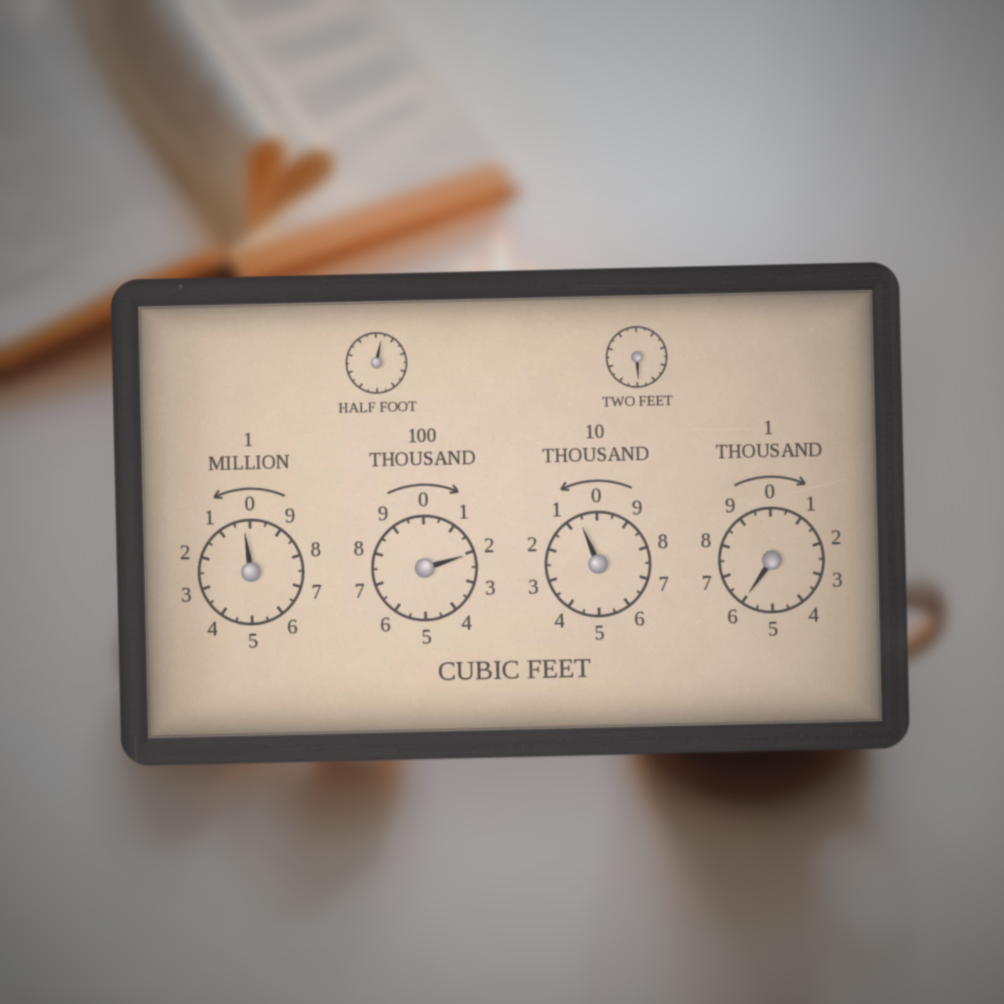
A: 20600 ft³
